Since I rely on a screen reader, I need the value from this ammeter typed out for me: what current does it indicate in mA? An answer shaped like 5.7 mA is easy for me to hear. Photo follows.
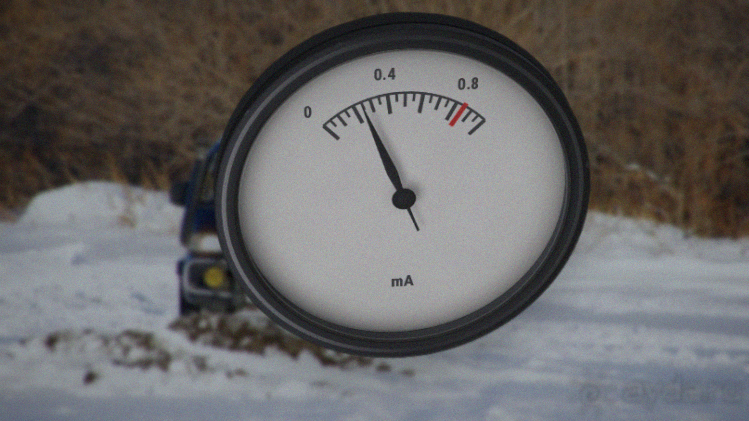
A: 0.25 mA
